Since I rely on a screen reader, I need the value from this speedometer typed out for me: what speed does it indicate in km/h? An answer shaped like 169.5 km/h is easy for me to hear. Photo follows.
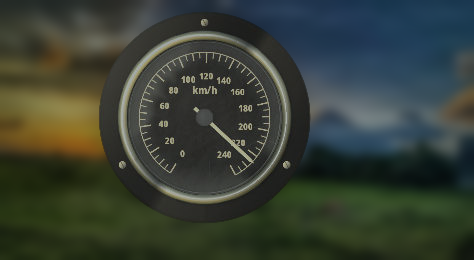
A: 225 km/h
